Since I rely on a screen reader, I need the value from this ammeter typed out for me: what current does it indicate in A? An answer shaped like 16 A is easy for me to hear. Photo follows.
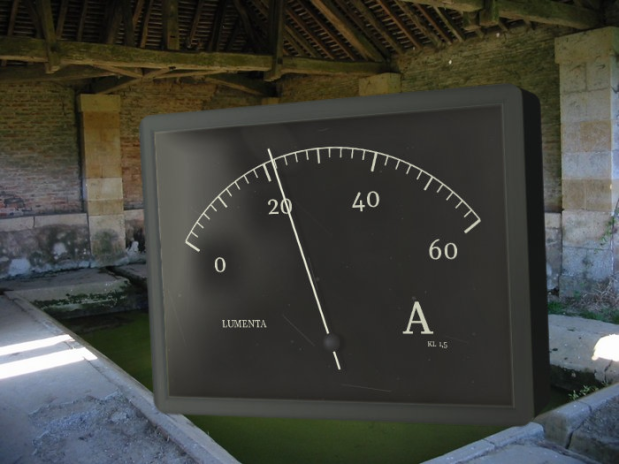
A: 22 A
